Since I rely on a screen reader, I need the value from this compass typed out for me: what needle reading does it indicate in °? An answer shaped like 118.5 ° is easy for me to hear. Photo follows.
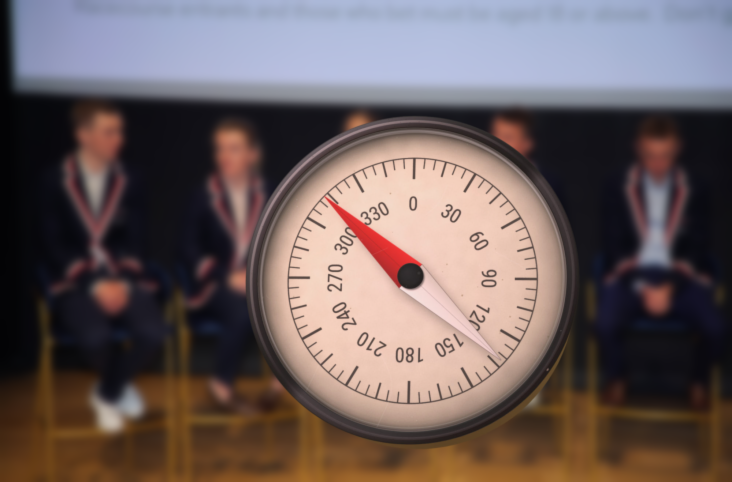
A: 312.5 °
